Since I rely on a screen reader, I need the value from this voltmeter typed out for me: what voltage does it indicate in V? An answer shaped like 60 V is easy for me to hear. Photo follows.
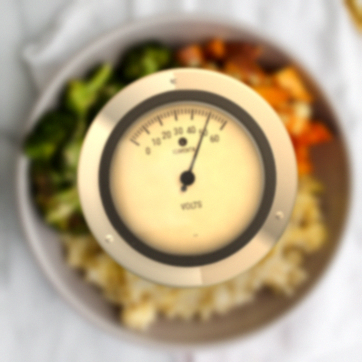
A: 50 V
